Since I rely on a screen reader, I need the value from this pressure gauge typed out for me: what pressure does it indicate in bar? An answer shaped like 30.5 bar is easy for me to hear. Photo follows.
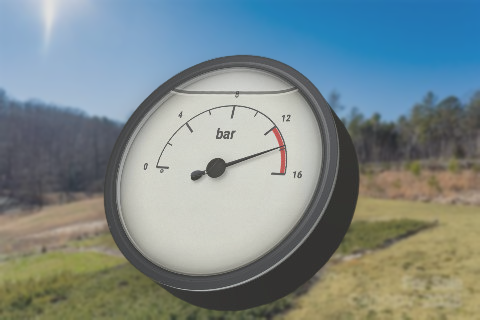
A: 14 bar
